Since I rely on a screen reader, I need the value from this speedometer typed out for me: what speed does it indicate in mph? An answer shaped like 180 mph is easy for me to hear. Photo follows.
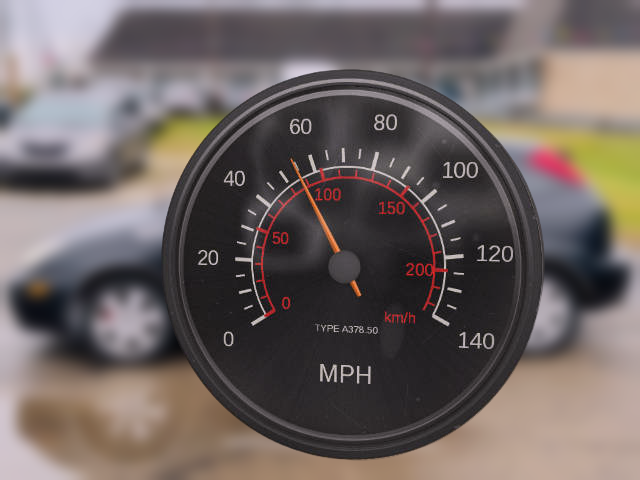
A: 55 mph
